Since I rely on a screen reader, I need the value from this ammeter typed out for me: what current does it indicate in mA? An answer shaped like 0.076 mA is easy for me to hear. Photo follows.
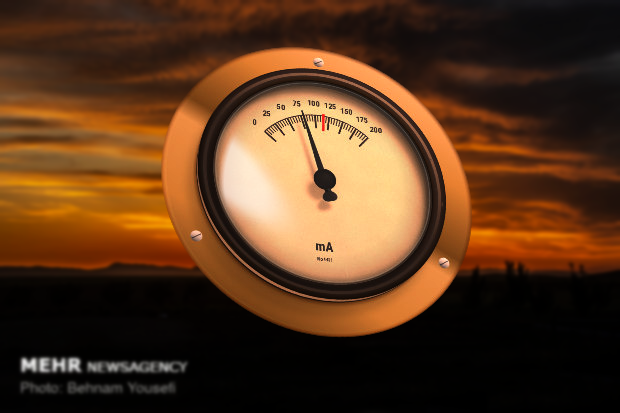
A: 75 mA
